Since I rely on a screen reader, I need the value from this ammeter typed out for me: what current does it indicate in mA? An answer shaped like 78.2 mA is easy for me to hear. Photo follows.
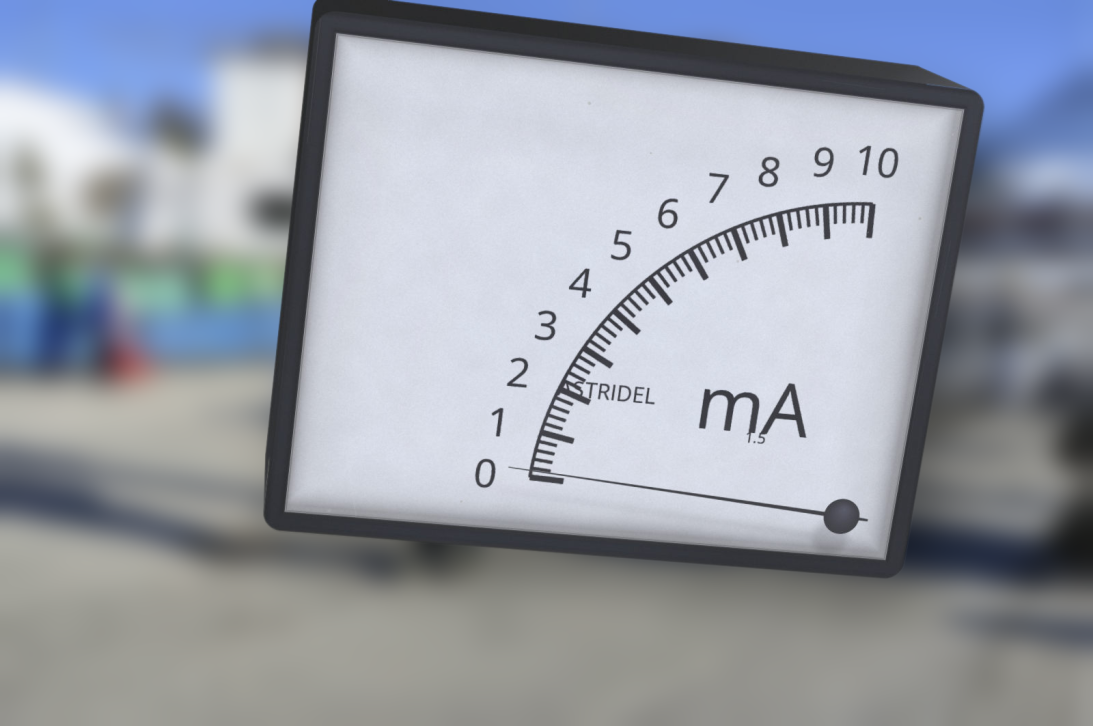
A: 0.2 mA
